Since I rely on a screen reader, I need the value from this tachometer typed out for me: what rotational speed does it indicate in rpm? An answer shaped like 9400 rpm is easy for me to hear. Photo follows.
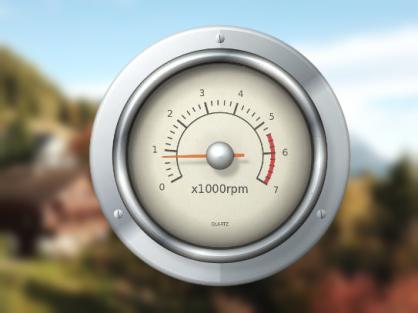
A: 800 rpm
